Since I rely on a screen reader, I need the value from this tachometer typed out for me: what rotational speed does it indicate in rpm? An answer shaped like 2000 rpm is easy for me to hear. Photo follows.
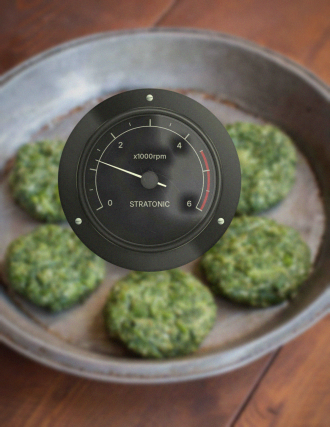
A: 1250 rpm
